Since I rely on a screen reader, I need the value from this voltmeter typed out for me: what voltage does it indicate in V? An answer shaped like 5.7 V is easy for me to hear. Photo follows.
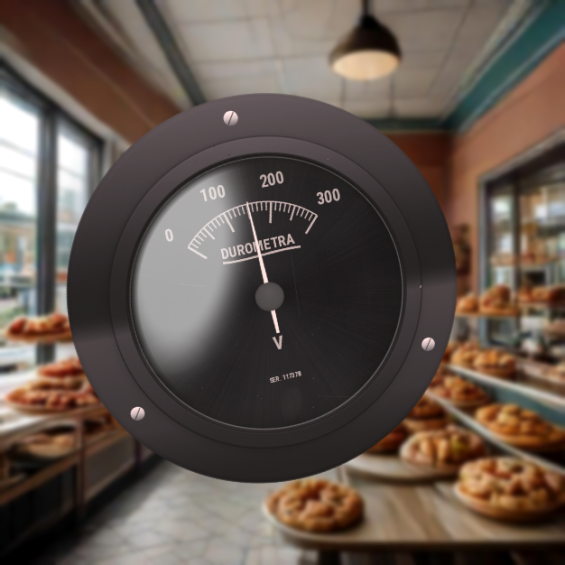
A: 150 V
